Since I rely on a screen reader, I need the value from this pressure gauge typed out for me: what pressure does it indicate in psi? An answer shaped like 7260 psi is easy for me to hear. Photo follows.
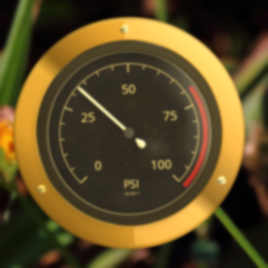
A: 32.5 psi
